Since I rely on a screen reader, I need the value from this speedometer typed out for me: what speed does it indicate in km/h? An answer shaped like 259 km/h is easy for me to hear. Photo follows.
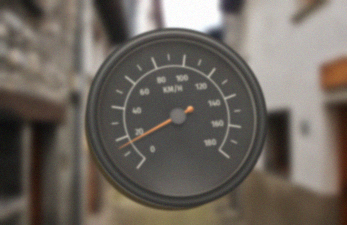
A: 15 km/h
